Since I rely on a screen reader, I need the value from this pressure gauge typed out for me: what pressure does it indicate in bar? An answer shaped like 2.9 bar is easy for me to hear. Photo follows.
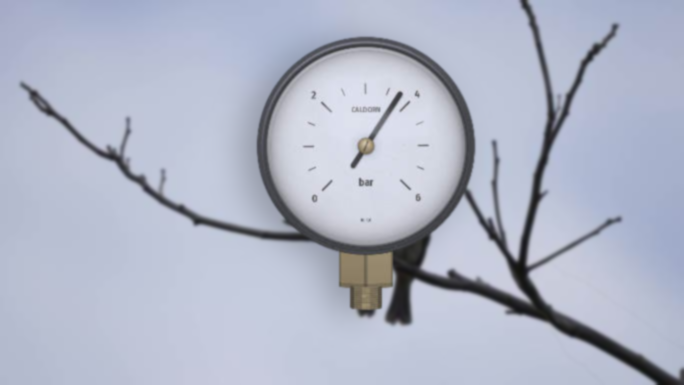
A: 3.75 bar
